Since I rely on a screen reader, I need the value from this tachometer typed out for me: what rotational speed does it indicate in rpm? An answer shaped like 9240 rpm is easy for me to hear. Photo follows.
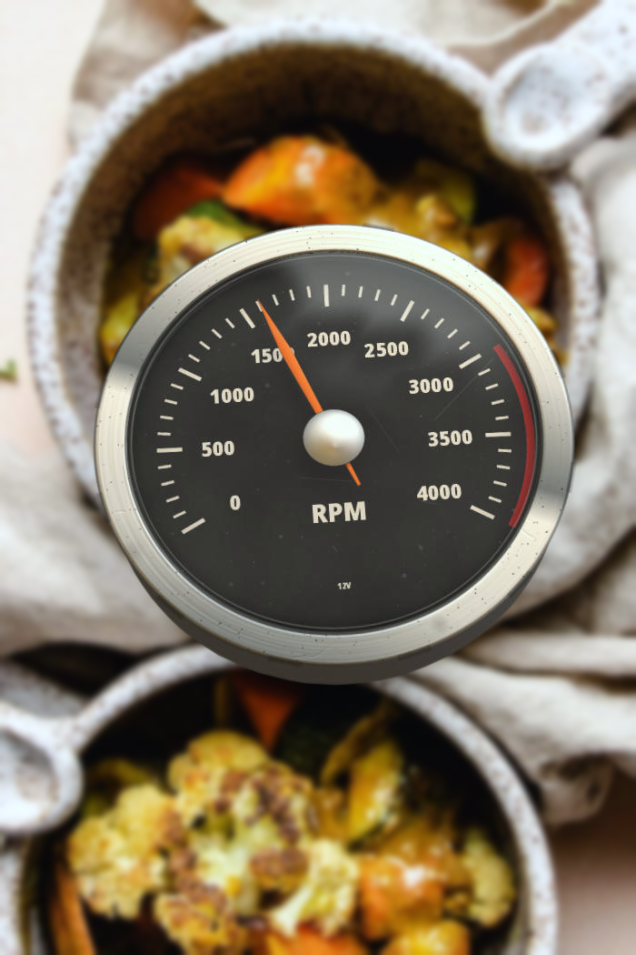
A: 1600 rpm
